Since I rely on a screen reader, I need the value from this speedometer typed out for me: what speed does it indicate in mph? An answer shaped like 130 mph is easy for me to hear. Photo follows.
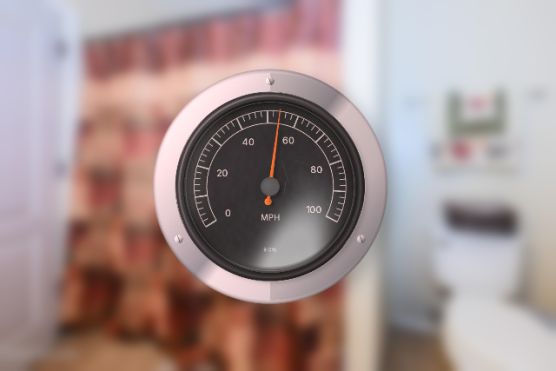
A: 54 mph
